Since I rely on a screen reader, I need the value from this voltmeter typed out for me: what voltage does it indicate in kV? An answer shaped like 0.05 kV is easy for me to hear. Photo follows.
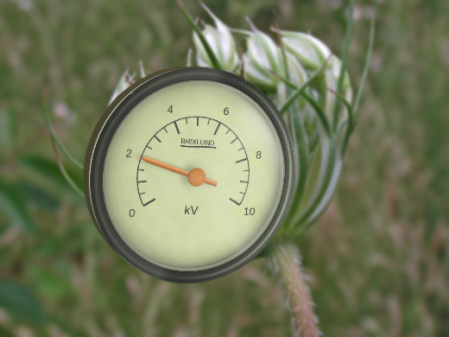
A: 2 kV
